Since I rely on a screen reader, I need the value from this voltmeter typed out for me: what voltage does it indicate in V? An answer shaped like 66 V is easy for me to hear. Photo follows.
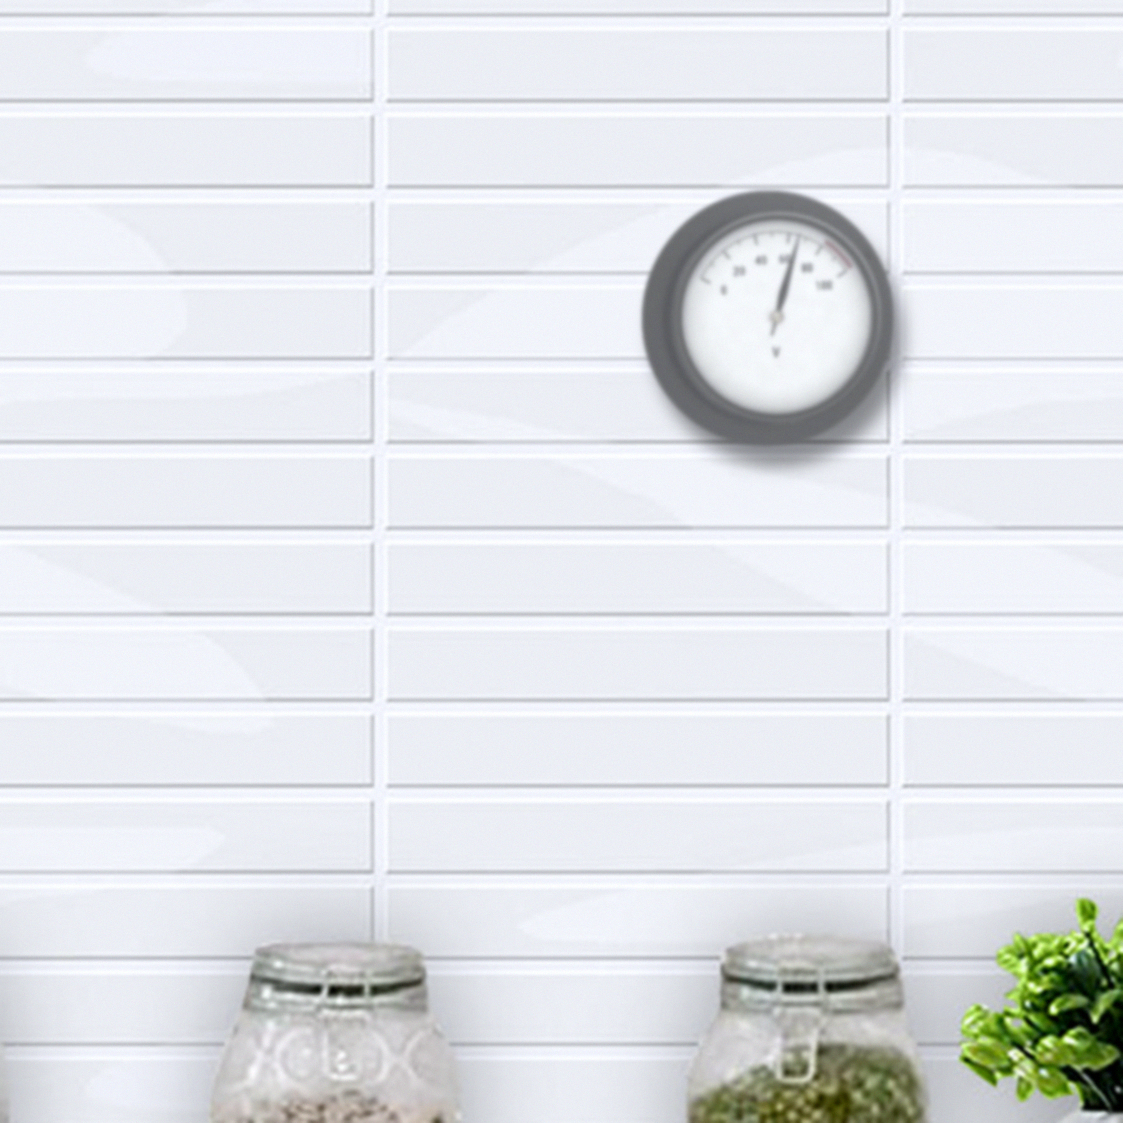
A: 65 V
